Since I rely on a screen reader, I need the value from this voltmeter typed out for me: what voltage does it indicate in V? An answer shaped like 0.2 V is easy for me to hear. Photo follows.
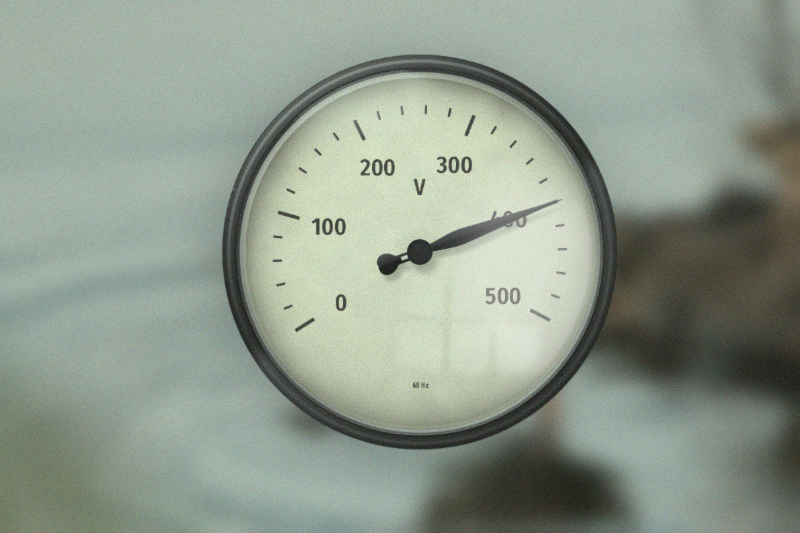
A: 400 V
